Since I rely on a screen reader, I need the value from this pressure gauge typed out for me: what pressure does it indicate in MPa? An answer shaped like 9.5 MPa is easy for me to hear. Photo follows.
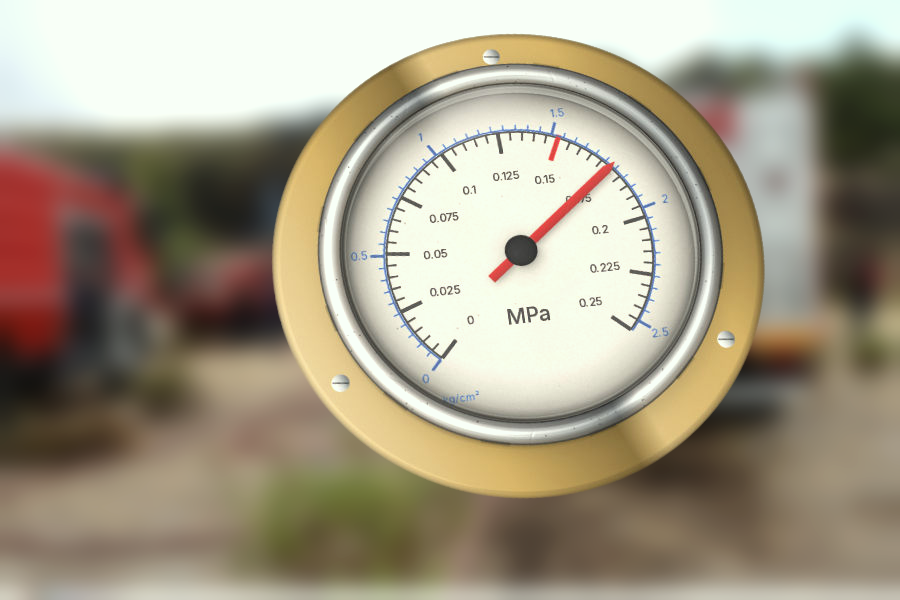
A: 0.175 MPa
